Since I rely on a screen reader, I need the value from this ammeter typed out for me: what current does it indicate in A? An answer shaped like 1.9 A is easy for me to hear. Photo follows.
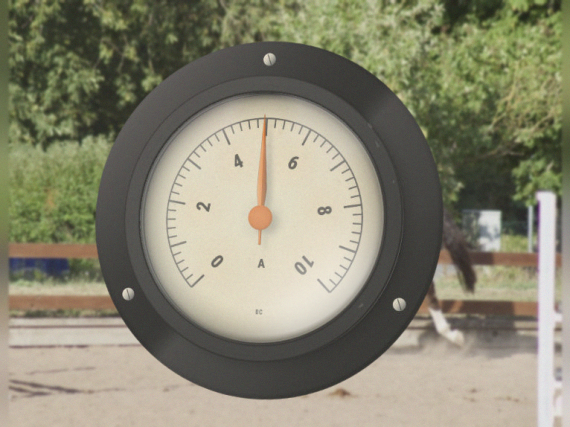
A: 5 A
